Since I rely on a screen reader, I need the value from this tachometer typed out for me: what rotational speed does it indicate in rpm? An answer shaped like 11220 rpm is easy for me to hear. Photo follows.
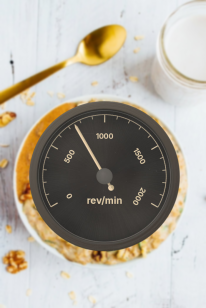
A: 750 rpm
